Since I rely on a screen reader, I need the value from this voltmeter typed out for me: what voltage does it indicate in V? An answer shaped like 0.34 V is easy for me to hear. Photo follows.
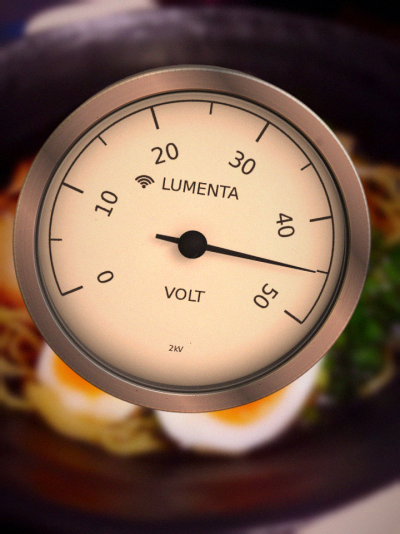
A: 45 V
